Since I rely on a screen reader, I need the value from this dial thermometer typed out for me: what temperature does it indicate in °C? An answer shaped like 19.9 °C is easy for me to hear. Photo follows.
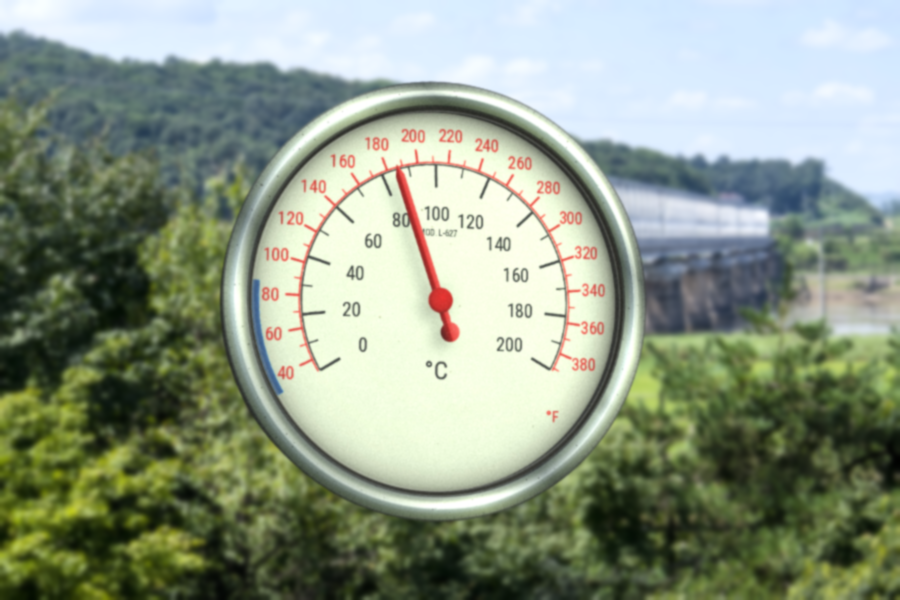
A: 85 °C
